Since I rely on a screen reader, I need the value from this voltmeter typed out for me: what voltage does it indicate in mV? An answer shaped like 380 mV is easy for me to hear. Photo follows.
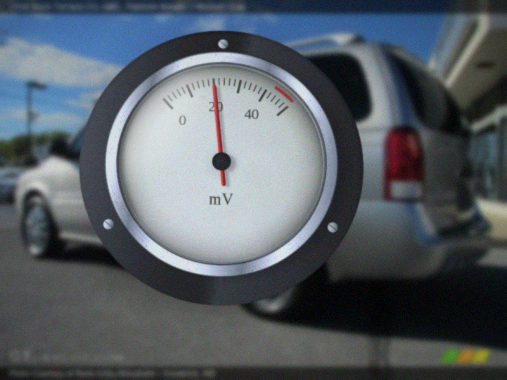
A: 20 mV
